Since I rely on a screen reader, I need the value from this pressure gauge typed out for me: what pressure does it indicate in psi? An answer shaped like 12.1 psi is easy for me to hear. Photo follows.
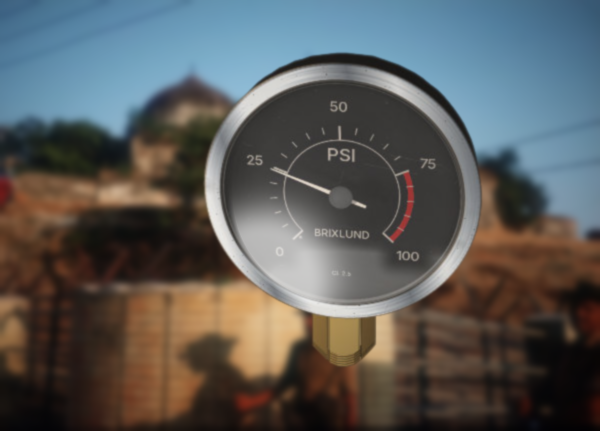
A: 25 psi
